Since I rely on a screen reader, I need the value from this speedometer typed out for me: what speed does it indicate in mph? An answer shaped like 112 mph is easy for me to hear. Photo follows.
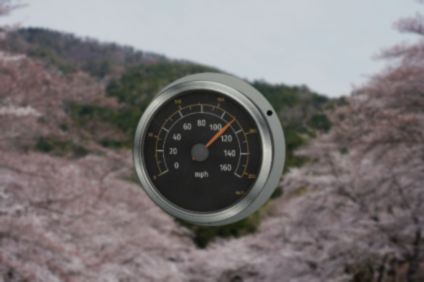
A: 110 mph
